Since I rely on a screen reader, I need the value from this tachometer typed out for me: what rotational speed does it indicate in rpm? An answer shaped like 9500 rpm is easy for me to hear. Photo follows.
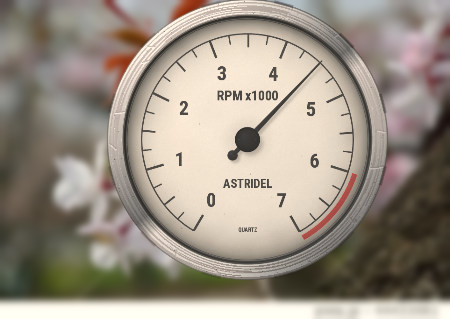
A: 4500 rpm
